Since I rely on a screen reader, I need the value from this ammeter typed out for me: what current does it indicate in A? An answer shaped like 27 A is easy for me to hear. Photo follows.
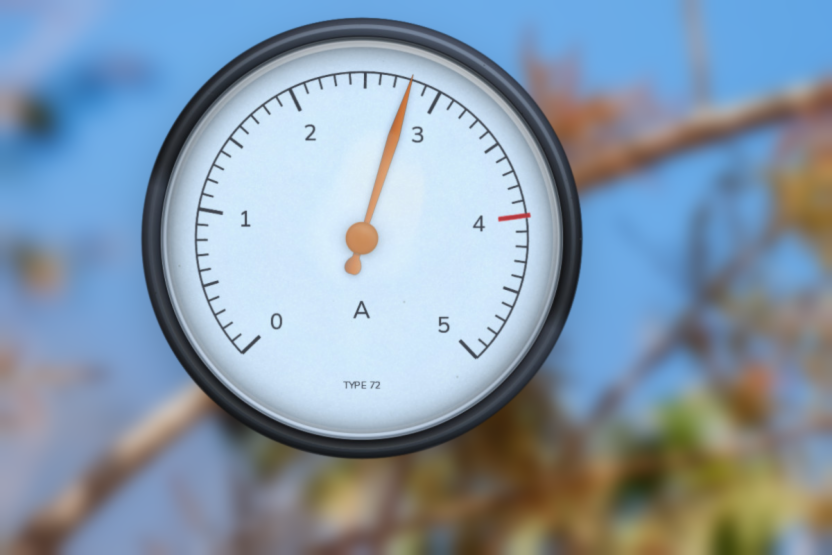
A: 2.8 A
